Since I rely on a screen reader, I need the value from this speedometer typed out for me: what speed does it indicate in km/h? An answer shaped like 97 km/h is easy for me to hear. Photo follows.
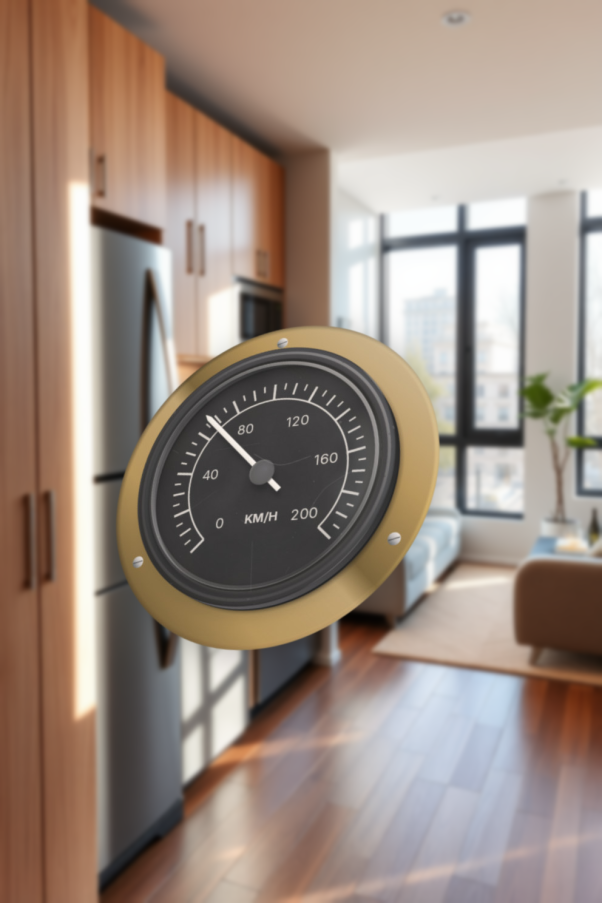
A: 67.5 km/h
